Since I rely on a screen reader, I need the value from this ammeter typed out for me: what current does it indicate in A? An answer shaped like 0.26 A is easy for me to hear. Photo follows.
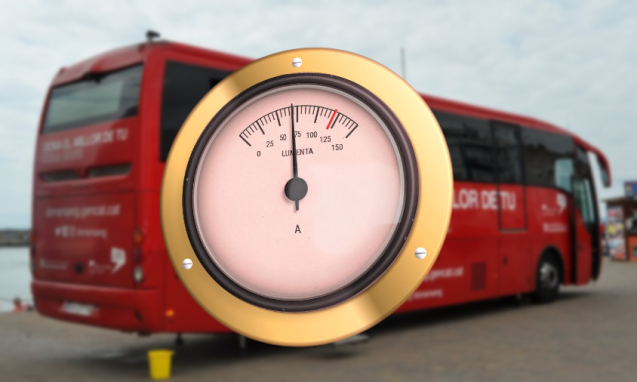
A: 70 A
